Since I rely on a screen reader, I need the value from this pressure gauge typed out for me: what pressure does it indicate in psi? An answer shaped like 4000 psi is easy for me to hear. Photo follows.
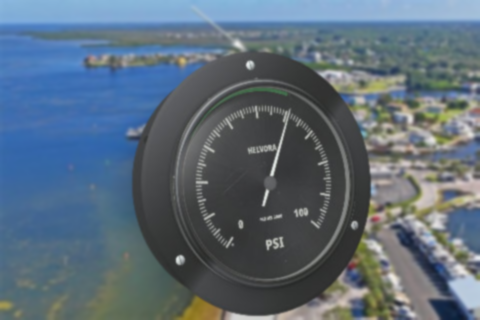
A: 60 psi
